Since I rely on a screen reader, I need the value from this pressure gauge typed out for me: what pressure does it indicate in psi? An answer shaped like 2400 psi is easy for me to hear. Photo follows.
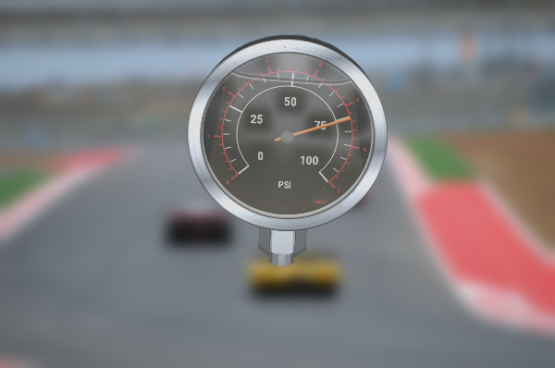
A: 75 psi
